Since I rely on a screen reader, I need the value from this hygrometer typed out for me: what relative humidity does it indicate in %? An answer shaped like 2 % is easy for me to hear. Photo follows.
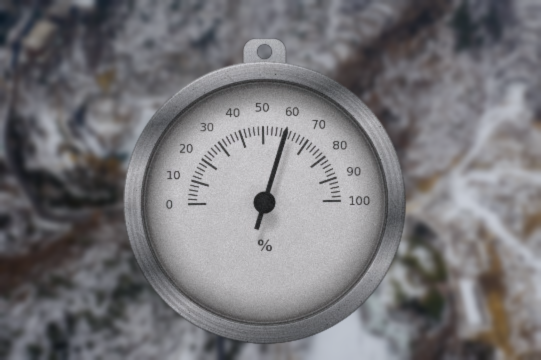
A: 60 %
